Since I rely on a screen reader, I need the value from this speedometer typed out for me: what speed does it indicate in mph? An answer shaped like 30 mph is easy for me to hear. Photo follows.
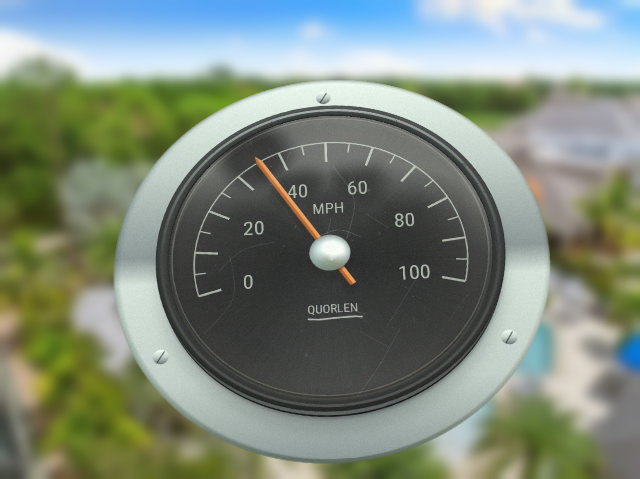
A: 35 mph
